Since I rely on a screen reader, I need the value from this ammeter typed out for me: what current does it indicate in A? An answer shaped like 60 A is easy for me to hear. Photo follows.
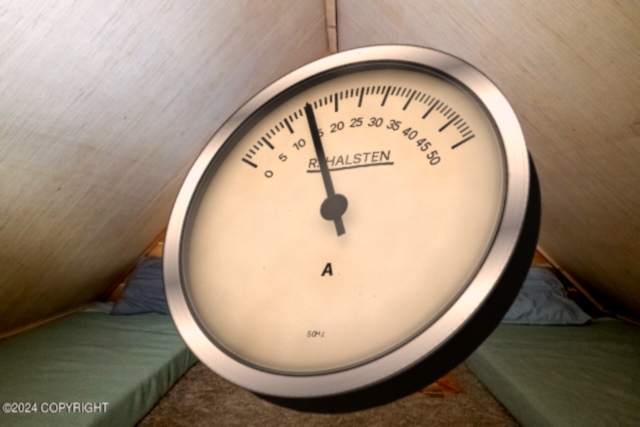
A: 15 A
